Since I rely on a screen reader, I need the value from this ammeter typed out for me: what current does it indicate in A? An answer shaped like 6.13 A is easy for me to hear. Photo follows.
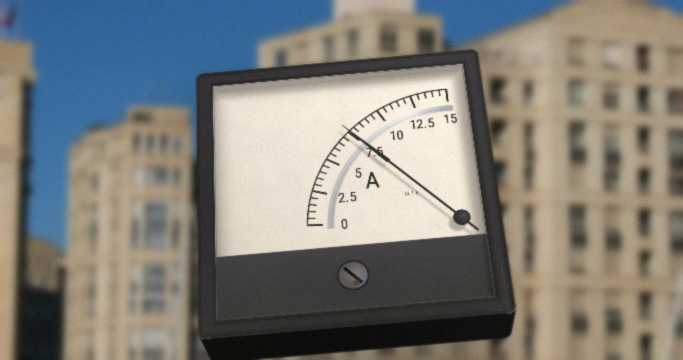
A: 7.5 A
